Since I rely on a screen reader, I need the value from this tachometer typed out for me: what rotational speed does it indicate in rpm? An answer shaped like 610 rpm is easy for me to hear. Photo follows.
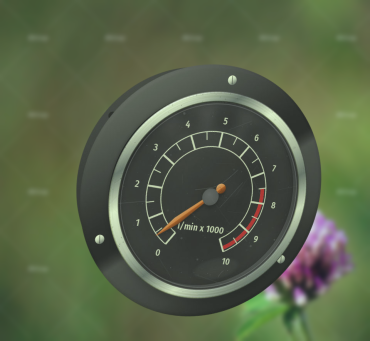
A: 500 rpm
